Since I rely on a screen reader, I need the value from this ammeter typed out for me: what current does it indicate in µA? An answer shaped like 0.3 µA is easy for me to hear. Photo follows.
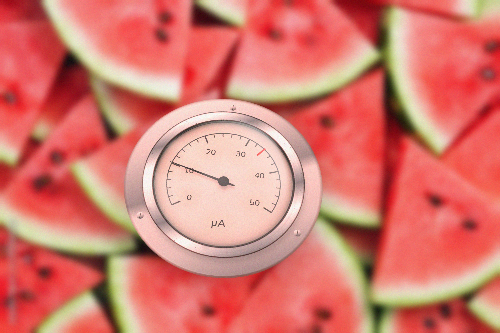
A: 10 µA
